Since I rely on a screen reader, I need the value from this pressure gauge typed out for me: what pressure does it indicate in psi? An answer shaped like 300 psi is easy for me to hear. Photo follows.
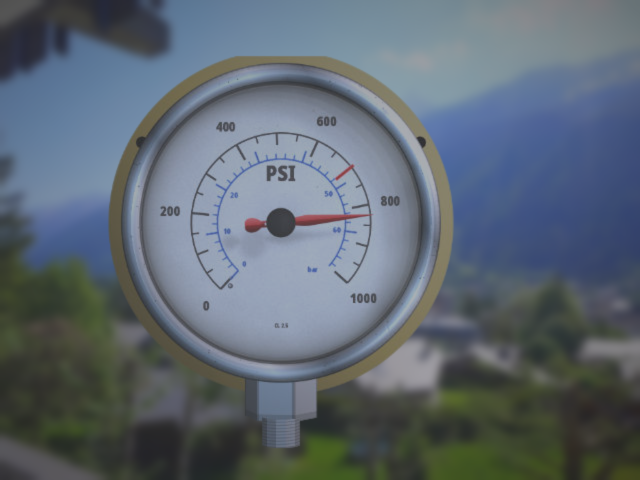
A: 825 psi
